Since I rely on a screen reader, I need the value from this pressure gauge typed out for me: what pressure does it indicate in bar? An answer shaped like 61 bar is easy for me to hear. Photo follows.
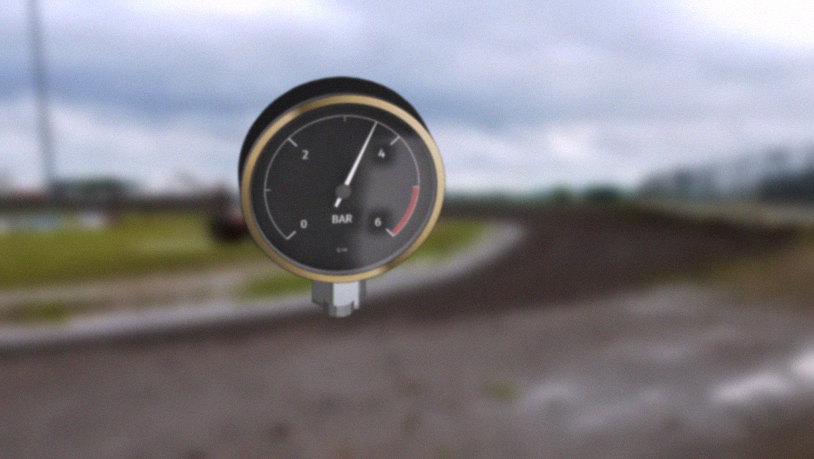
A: 3.5 bar
